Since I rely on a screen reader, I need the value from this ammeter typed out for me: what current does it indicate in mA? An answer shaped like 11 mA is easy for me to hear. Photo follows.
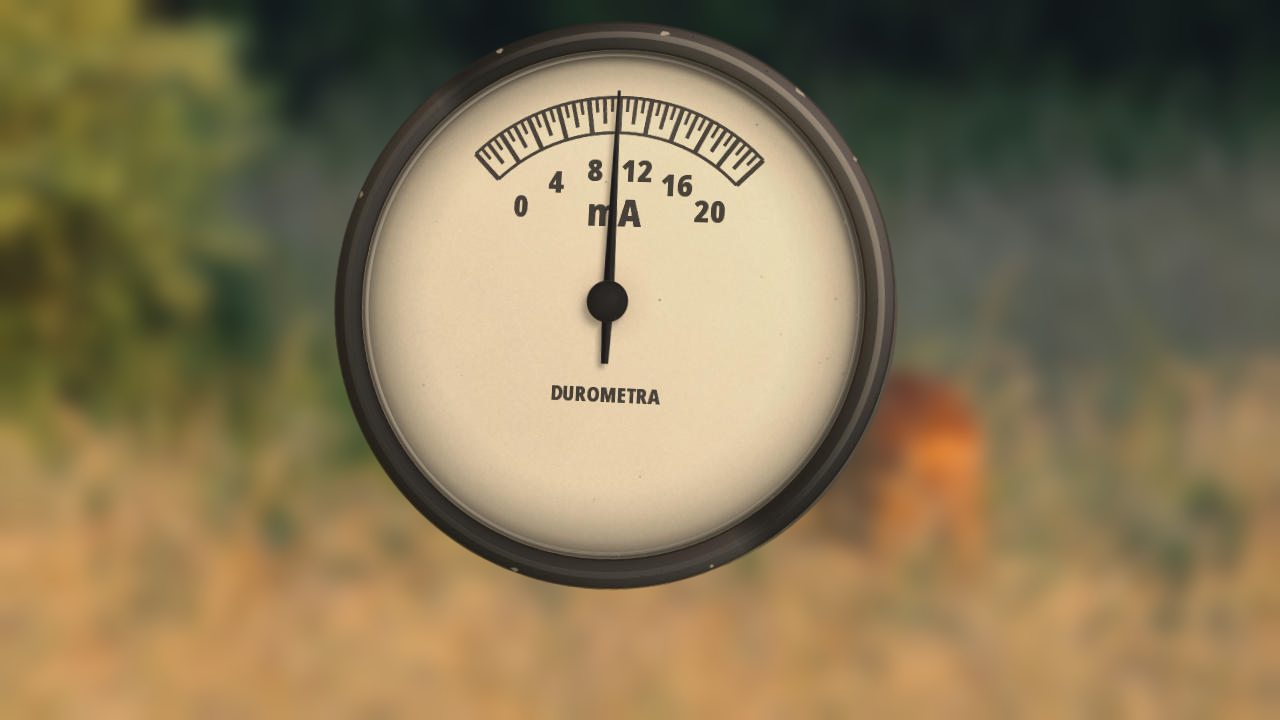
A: 10 mA
